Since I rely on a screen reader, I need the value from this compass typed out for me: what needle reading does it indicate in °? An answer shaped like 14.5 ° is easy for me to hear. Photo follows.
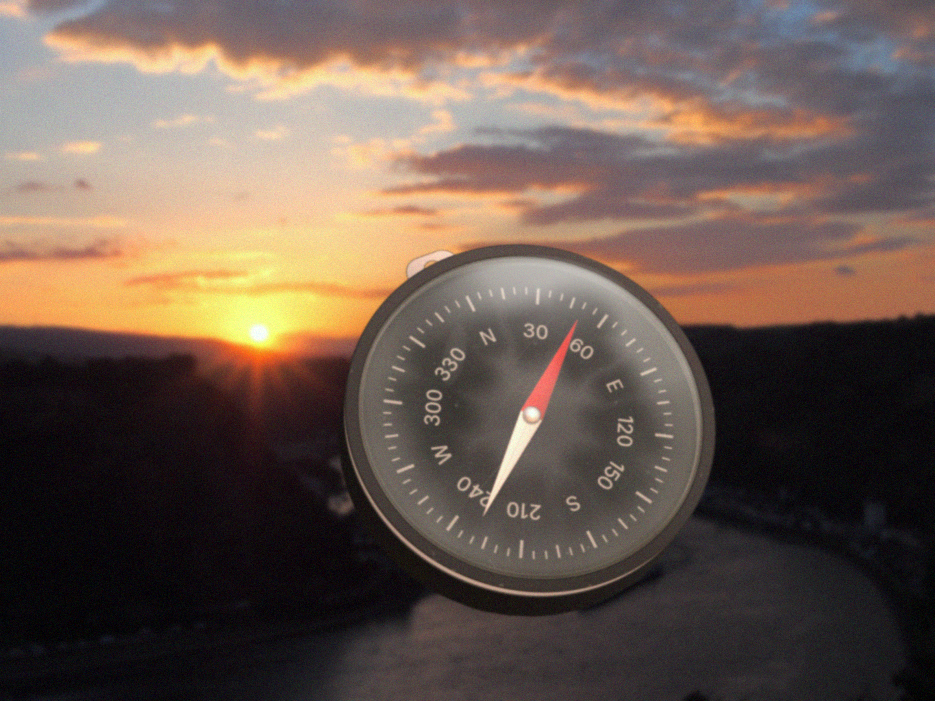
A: 50 °
